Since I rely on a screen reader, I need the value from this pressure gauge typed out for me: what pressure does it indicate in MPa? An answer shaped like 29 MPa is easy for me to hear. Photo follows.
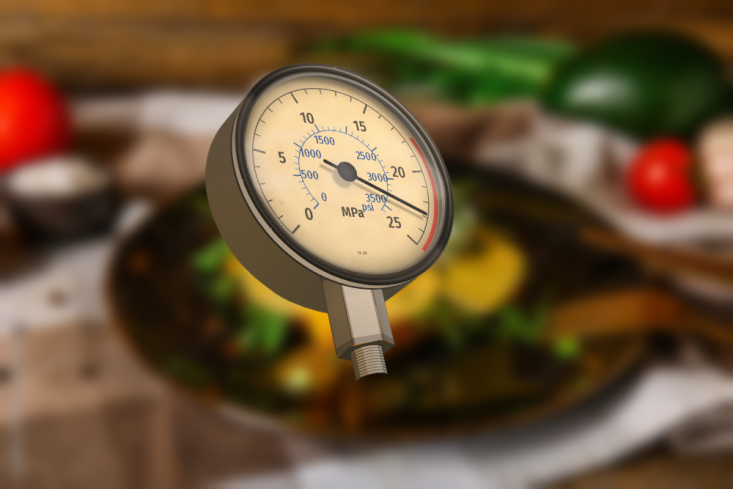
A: 23 MPa
